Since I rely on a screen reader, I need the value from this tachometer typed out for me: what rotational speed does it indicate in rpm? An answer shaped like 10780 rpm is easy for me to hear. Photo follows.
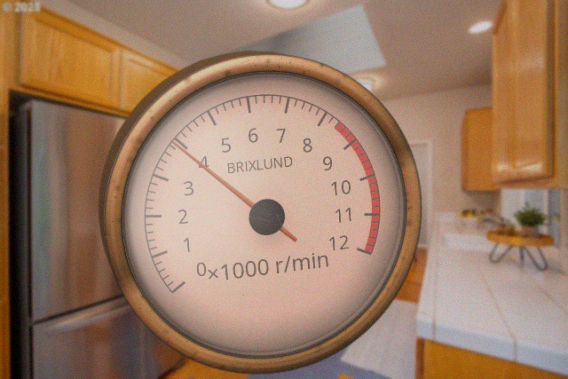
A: 3900 rpm
